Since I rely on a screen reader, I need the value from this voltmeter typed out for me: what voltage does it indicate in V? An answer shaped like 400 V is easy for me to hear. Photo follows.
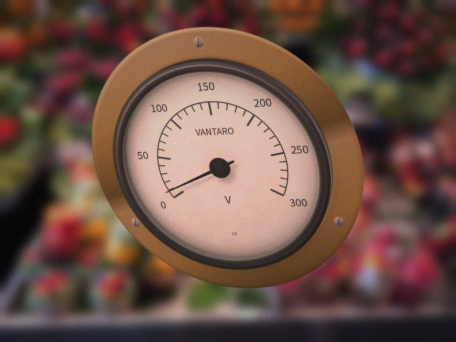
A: 10 V
